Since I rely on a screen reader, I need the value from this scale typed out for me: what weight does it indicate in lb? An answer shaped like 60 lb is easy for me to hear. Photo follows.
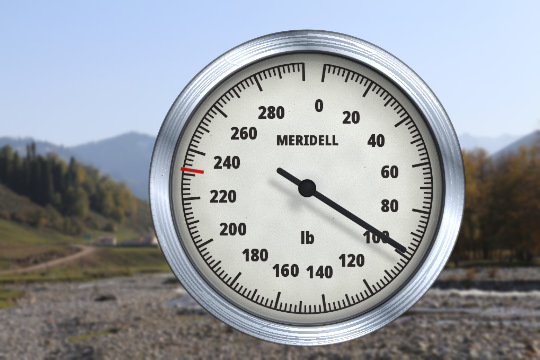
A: 98 lb
